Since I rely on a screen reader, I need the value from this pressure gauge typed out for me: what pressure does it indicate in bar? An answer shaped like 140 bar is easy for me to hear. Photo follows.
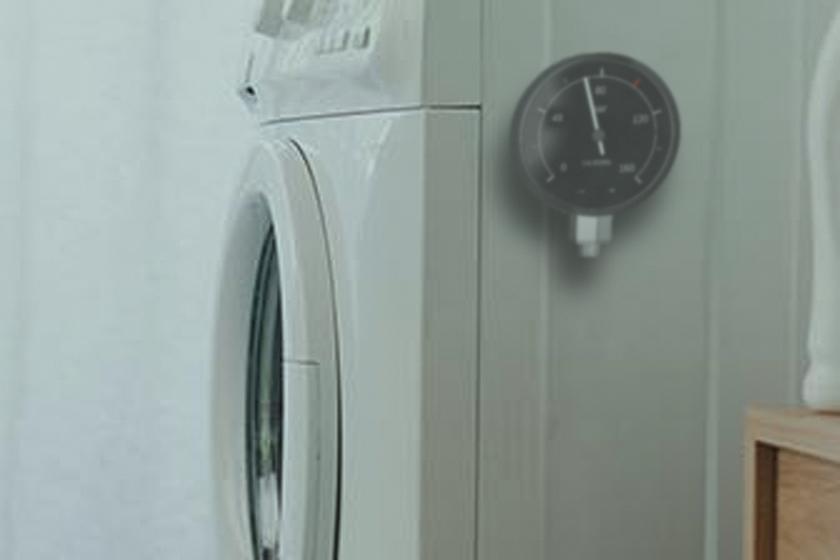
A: 70 bar
